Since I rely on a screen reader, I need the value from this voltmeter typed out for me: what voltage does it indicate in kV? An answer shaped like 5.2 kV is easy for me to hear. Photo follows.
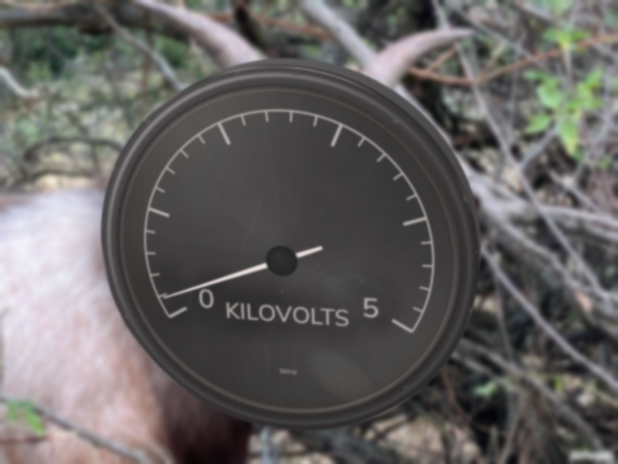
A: 0.2 kV
